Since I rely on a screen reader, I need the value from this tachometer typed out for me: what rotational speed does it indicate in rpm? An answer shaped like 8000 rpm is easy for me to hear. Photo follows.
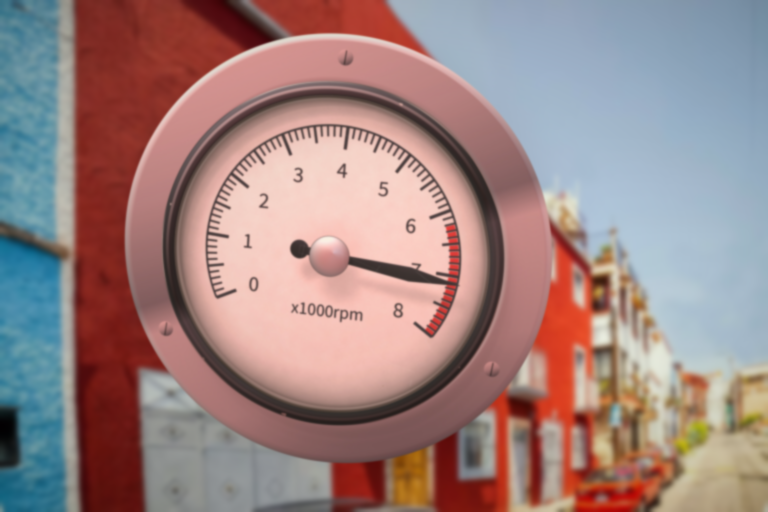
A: 7100 rpm
